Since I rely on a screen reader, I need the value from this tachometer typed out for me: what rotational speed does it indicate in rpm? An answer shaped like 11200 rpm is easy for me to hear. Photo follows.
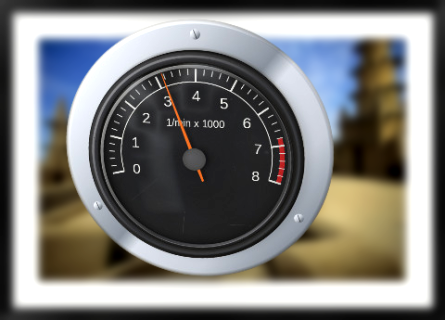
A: 3200 rpm
